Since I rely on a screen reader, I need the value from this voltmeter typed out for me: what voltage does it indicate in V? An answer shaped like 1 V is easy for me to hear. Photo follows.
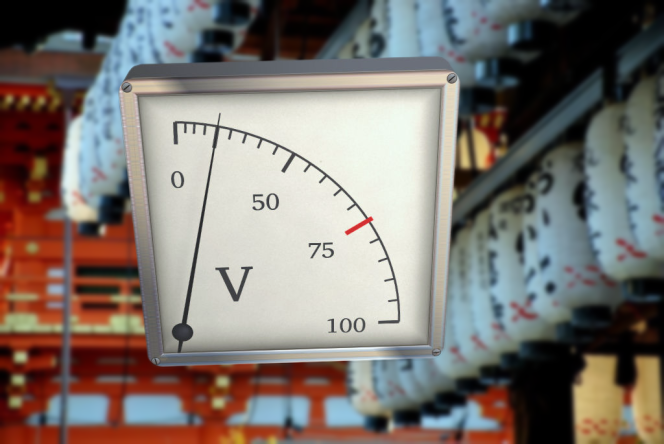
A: 25 V
